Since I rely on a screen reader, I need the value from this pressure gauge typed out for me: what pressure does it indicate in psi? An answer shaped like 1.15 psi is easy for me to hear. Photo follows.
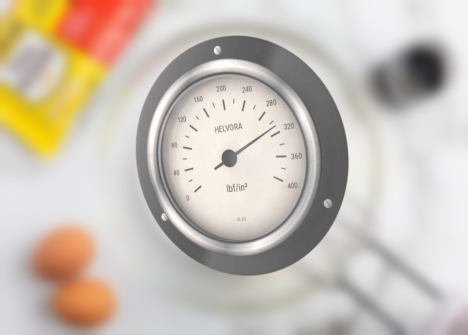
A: 310 psi
